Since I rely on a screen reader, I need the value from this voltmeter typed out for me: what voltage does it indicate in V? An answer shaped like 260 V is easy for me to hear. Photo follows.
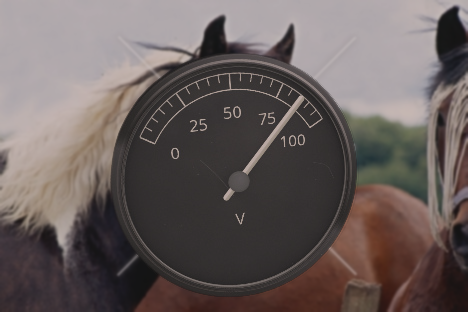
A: 85 V
